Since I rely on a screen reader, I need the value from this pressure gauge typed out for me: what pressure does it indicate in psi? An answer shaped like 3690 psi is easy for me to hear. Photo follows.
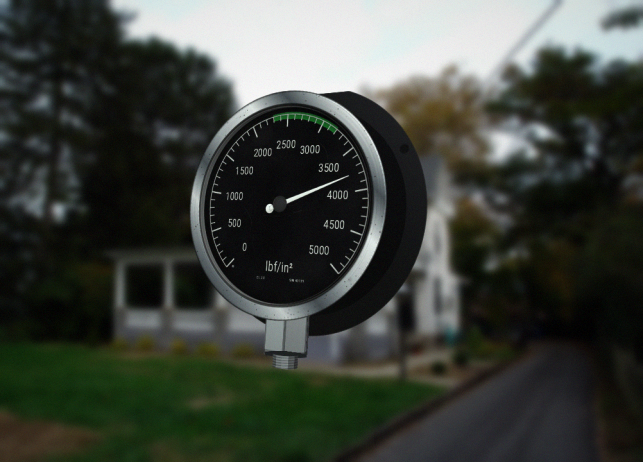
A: 3800 psi
